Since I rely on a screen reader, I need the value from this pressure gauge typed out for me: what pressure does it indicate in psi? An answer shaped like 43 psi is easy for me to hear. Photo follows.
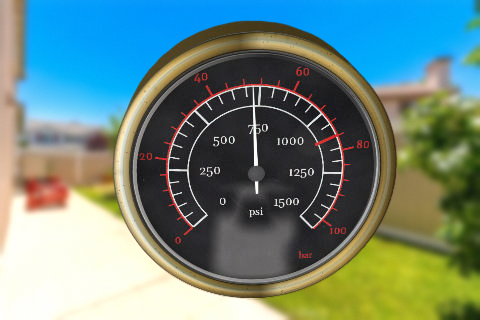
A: 725 psi
